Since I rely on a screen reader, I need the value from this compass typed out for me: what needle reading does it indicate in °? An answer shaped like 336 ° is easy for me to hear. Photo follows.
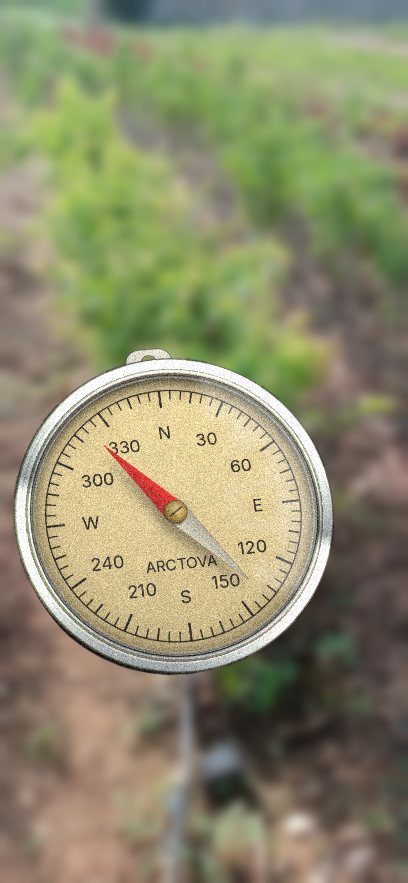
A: 320 °
